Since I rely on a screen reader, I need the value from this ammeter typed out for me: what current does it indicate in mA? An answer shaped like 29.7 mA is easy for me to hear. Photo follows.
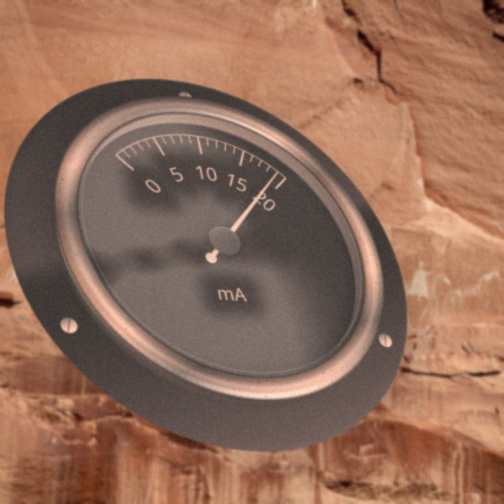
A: 19 mA
